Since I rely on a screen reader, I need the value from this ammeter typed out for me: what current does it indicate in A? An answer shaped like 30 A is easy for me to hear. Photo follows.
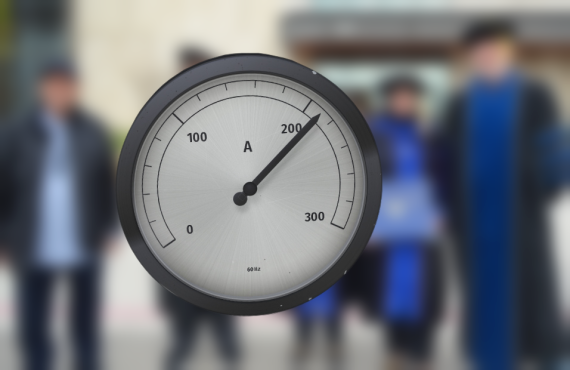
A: 210 A
